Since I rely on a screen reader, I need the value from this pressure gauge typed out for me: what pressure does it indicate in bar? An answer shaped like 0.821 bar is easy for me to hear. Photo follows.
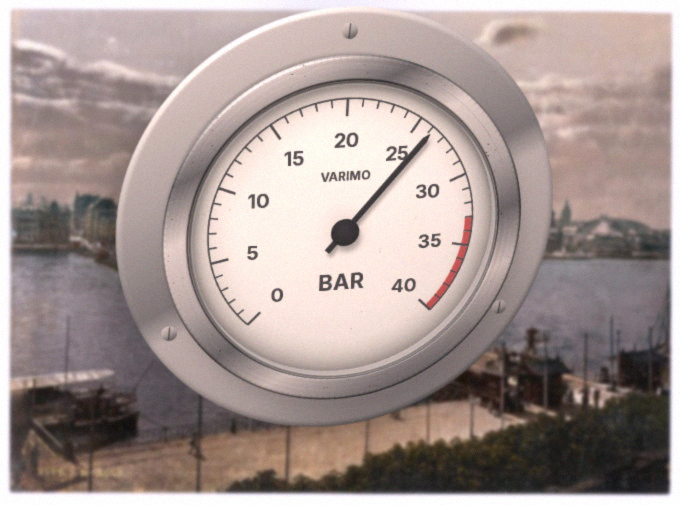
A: 26 bar
